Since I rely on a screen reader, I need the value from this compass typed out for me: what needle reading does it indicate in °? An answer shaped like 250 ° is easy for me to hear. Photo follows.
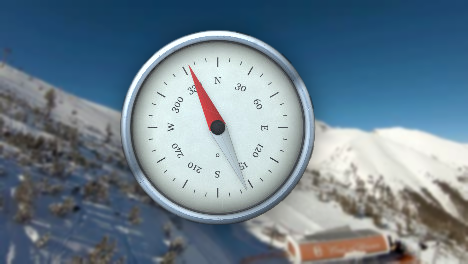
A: 335 °
